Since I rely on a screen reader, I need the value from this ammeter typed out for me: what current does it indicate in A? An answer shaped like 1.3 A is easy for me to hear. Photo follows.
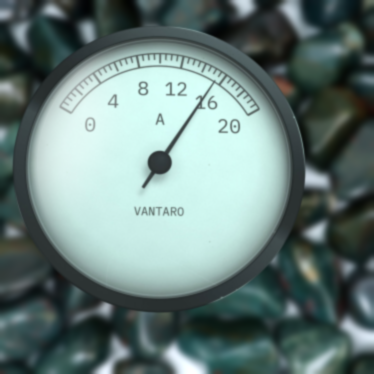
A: 15.5 A
